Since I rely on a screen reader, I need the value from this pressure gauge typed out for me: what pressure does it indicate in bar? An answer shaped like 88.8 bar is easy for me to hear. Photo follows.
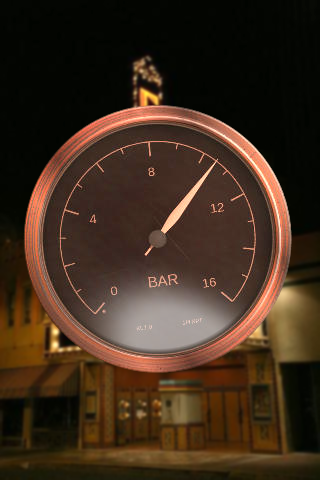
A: 10.5 bar
